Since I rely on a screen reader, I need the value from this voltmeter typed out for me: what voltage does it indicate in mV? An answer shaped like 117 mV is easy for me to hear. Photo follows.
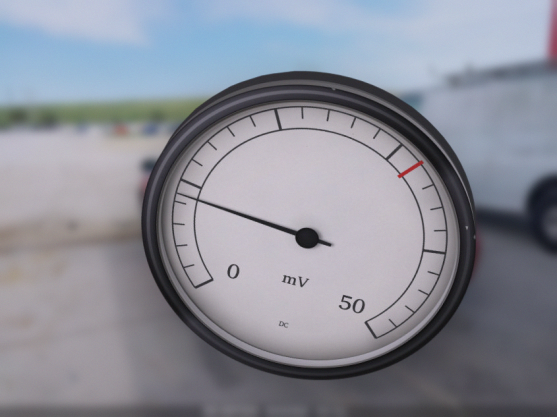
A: 9 mV
